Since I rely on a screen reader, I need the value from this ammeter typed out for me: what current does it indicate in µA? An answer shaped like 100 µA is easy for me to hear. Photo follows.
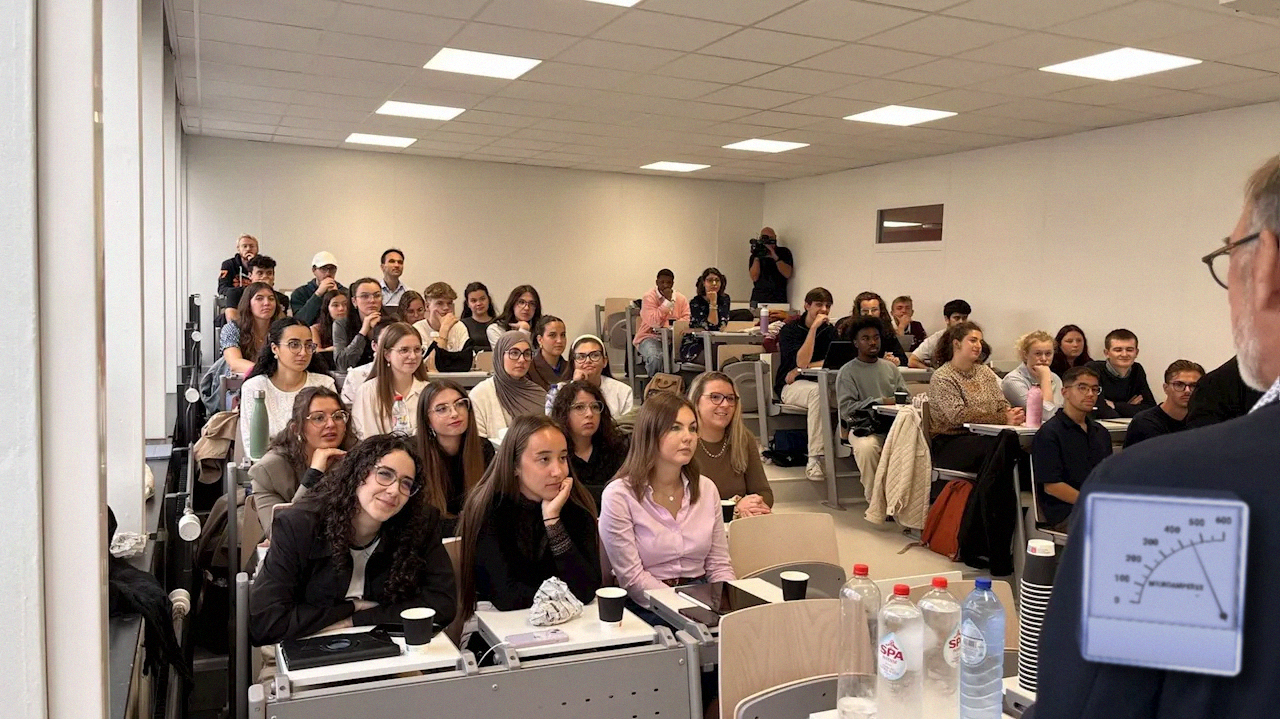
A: 450 µA
